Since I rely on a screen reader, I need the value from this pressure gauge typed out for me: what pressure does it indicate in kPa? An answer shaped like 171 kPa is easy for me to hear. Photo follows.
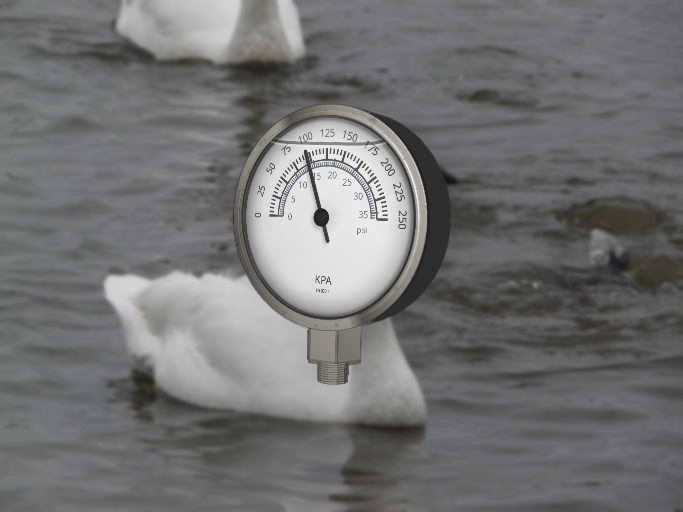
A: 100 kPa
